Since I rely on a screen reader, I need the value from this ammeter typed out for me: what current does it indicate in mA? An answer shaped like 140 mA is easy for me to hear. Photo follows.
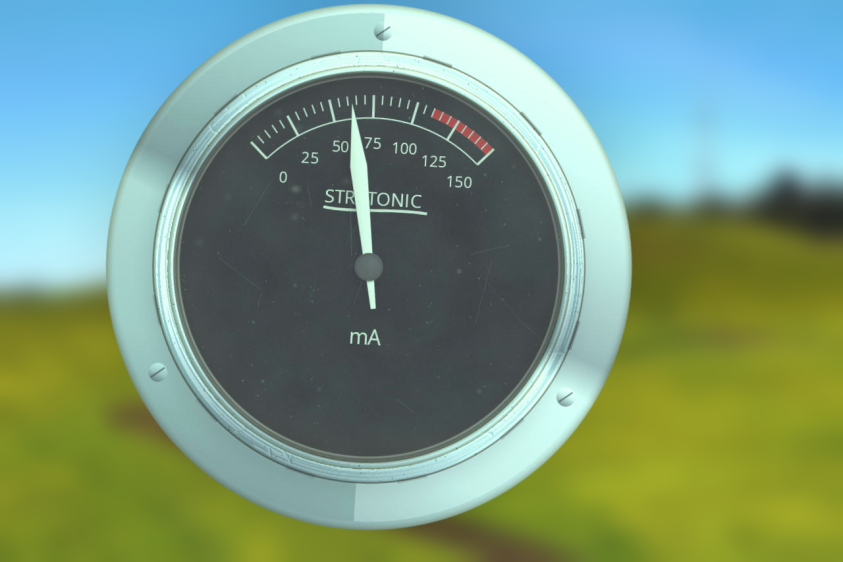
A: 62.5 mA
